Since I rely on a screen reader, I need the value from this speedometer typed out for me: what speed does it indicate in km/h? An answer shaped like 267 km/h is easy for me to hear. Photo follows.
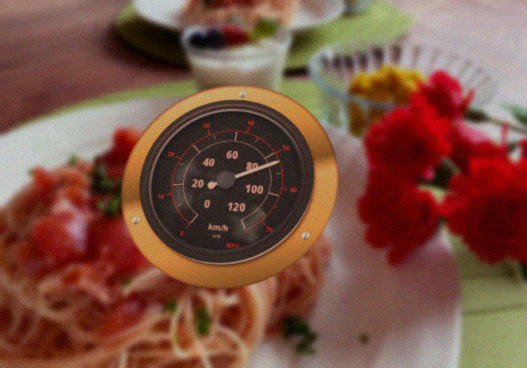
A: 85 km/h
